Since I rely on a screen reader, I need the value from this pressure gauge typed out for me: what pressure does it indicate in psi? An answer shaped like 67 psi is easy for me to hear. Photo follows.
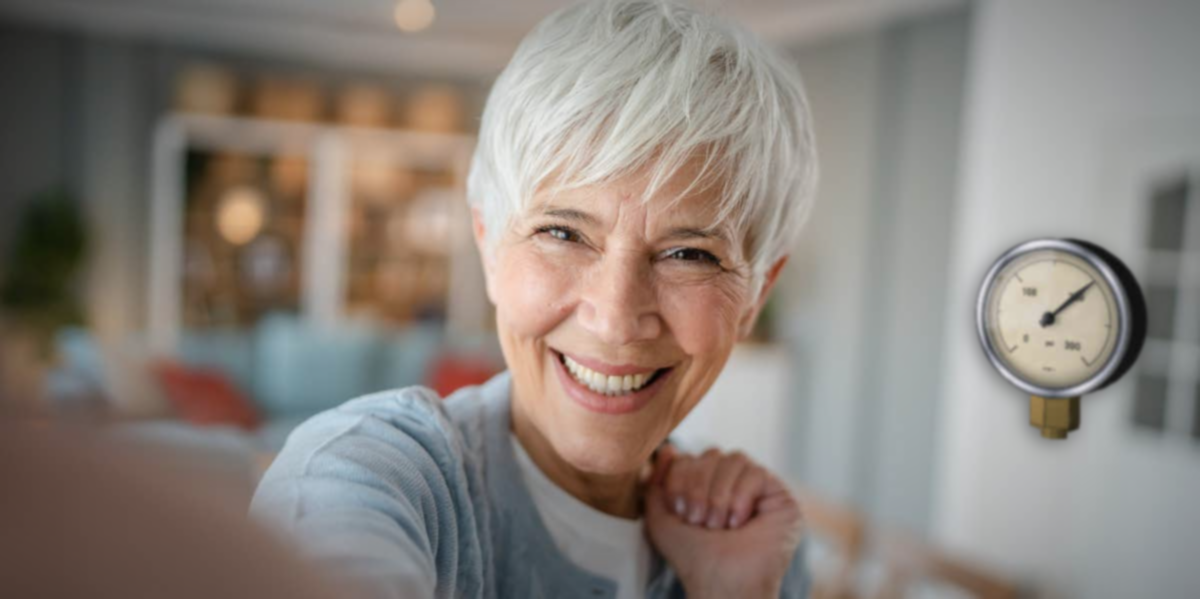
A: 200 psi
